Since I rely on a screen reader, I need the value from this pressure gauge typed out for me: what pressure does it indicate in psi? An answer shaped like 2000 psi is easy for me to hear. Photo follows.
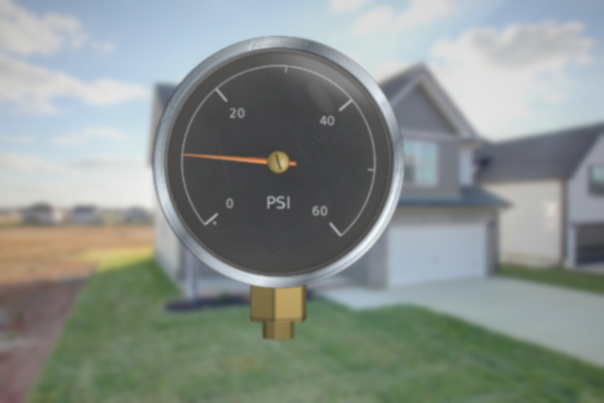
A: 10 psi
